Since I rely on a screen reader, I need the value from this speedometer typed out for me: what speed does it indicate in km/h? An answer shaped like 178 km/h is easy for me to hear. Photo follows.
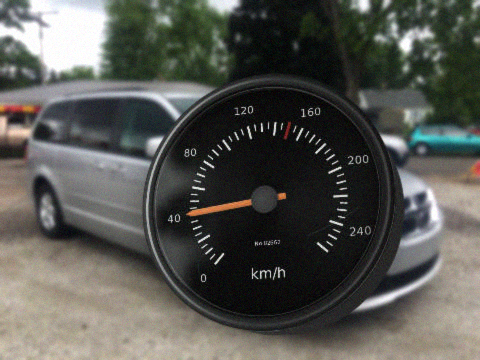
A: 40 km/h
